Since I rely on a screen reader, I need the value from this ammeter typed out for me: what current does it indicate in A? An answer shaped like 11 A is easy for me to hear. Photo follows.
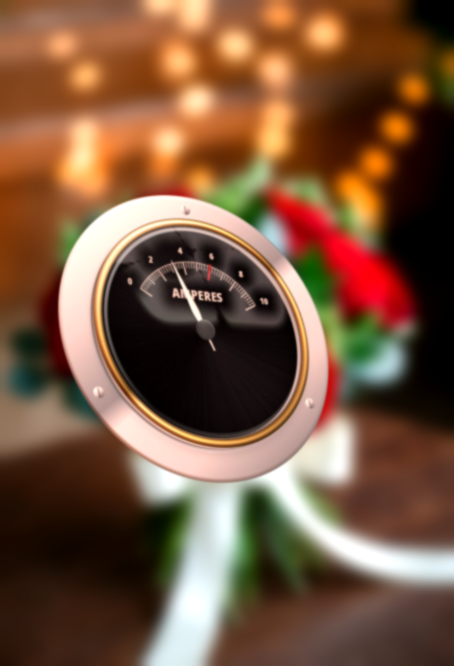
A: 3 A
